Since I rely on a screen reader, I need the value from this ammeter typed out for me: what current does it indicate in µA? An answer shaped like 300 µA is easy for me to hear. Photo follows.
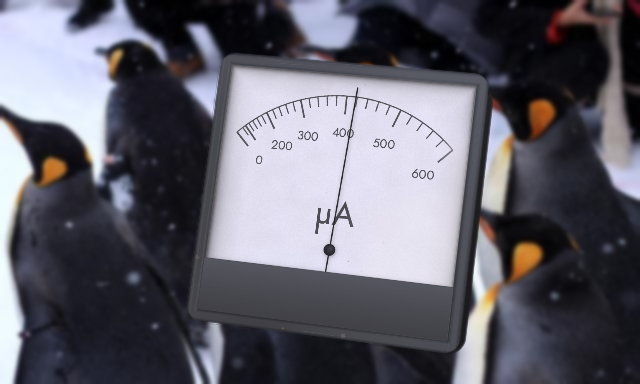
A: 420 µA
